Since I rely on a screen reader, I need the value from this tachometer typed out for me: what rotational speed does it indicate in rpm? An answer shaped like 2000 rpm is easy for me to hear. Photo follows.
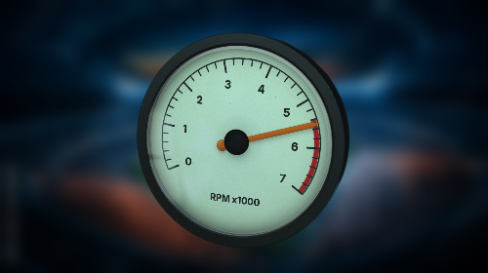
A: 5500 rpm
